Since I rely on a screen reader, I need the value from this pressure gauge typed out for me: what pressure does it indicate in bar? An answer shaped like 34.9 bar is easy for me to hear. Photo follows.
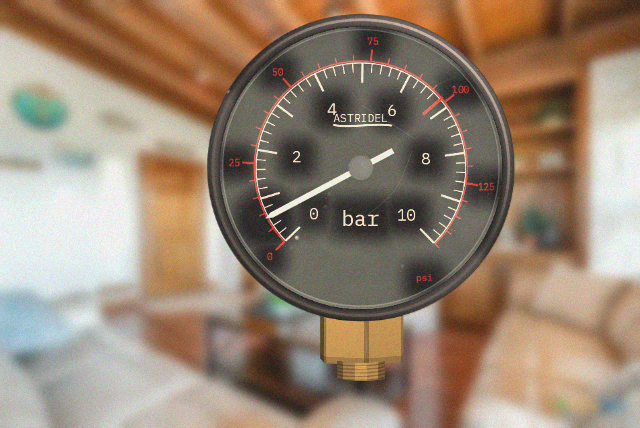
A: 0.6 bar
